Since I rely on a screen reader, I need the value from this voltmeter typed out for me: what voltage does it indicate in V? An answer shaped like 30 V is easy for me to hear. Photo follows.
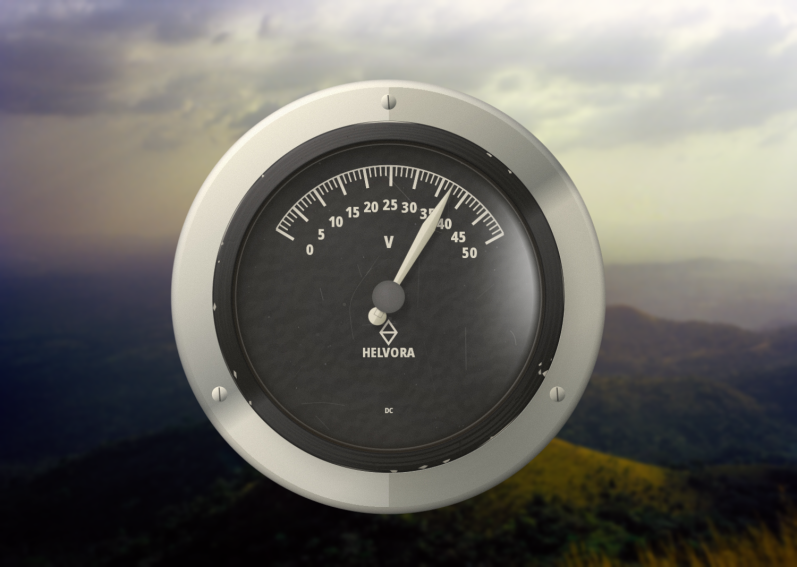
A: 37 V
